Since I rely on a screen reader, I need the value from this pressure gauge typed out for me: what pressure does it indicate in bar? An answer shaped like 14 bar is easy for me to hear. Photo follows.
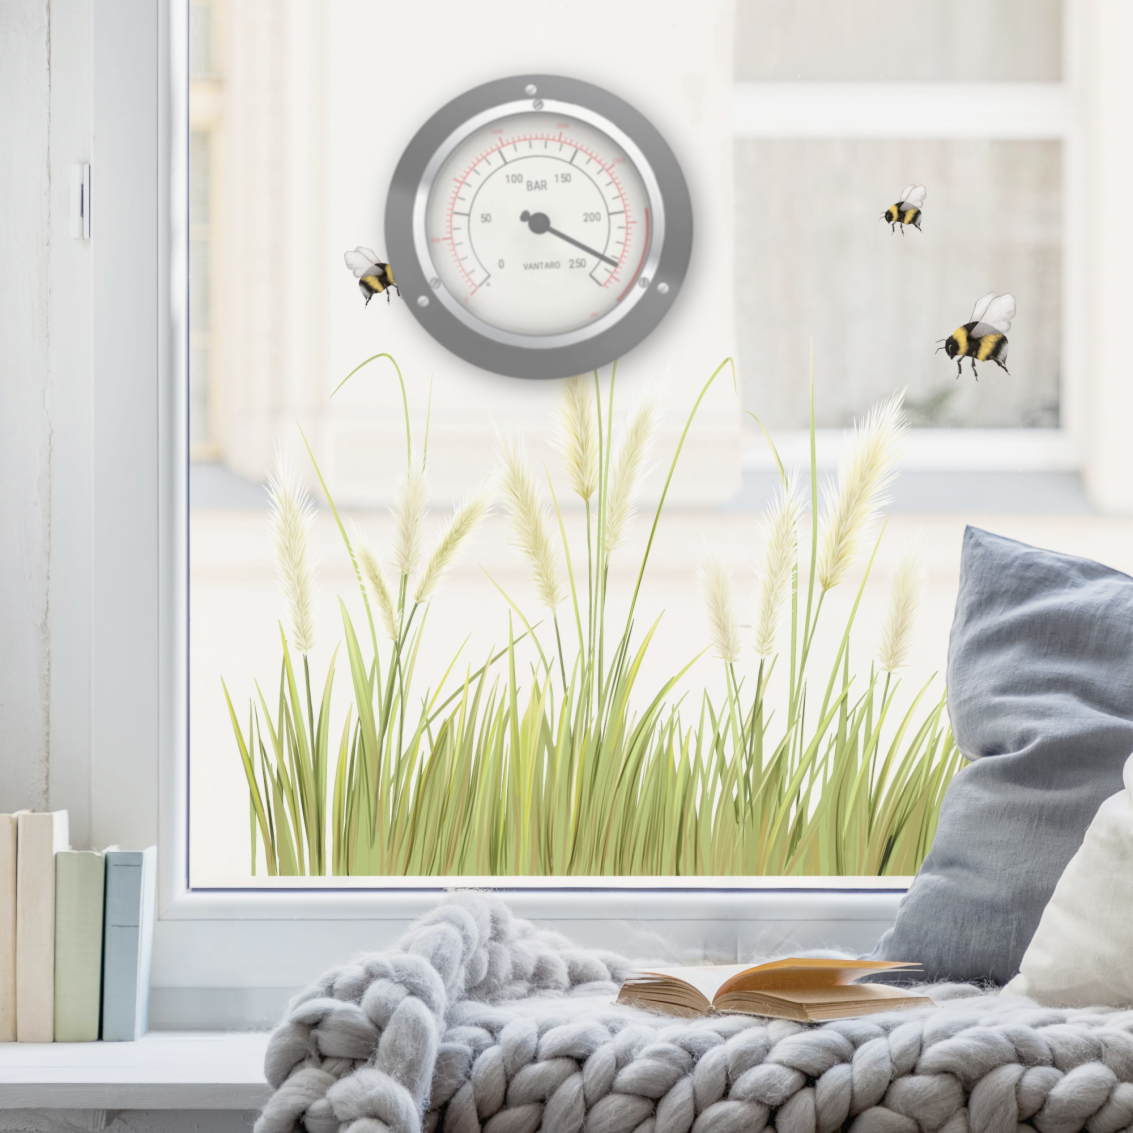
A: 235 bar
